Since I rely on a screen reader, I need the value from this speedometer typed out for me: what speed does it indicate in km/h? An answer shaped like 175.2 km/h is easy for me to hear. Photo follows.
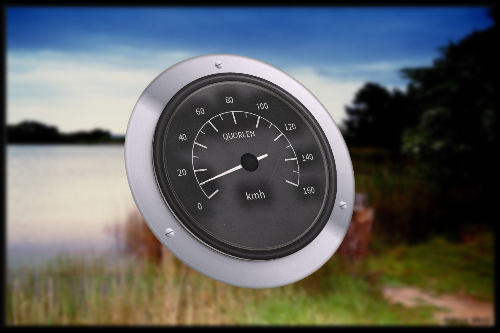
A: 10 km/h
